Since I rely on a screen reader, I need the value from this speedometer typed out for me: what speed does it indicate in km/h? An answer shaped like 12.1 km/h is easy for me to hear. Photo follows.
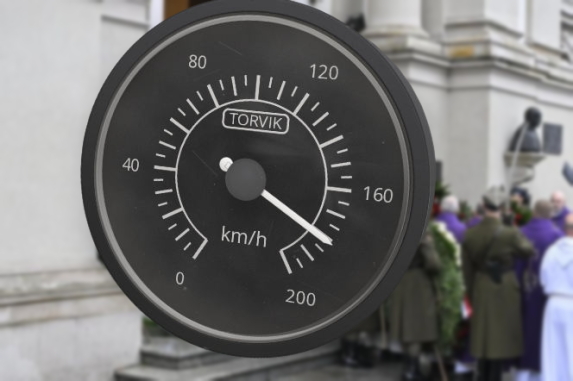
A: 180 km/h
